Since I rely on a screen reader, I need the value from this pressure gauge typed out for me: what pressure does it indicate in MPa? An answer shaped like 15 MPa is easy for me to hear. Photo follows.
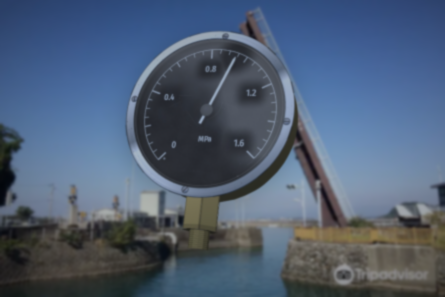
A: 0.95 MPa
